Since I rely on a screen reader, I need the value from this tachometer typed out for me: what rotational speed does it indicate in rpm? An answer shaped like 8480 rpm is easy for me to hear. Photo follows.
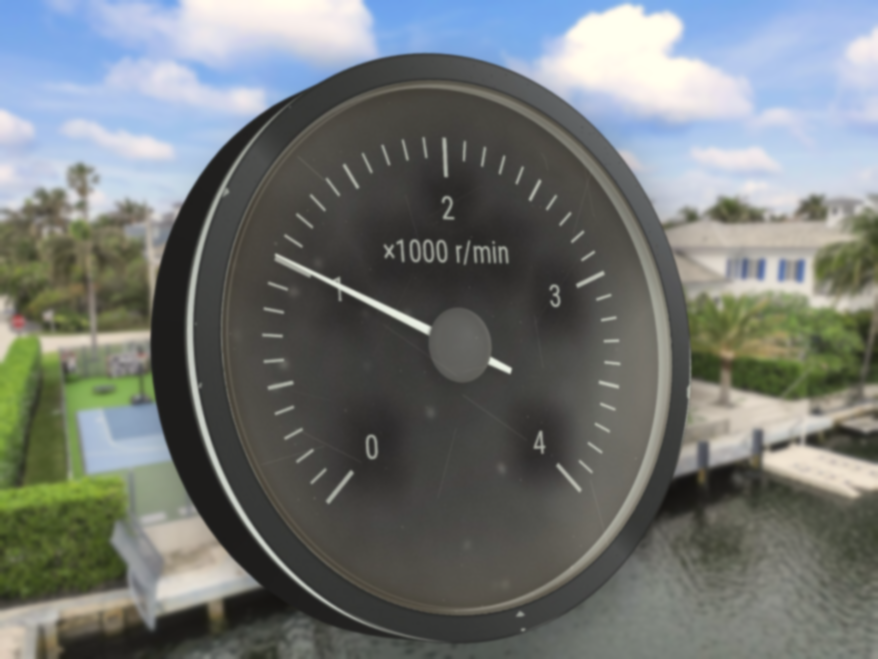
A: 1000 rpm
